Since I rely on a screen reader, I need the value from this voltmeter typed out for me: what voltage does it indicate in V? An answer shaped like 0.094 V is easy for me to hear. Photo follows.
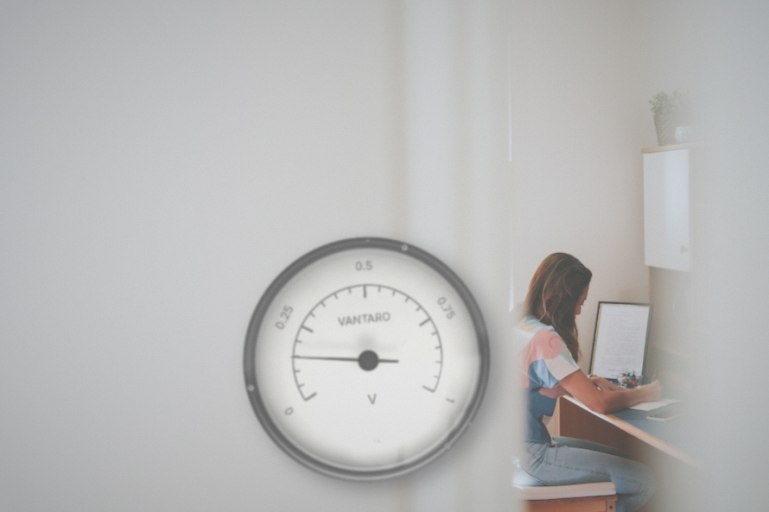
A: 0.15 V
